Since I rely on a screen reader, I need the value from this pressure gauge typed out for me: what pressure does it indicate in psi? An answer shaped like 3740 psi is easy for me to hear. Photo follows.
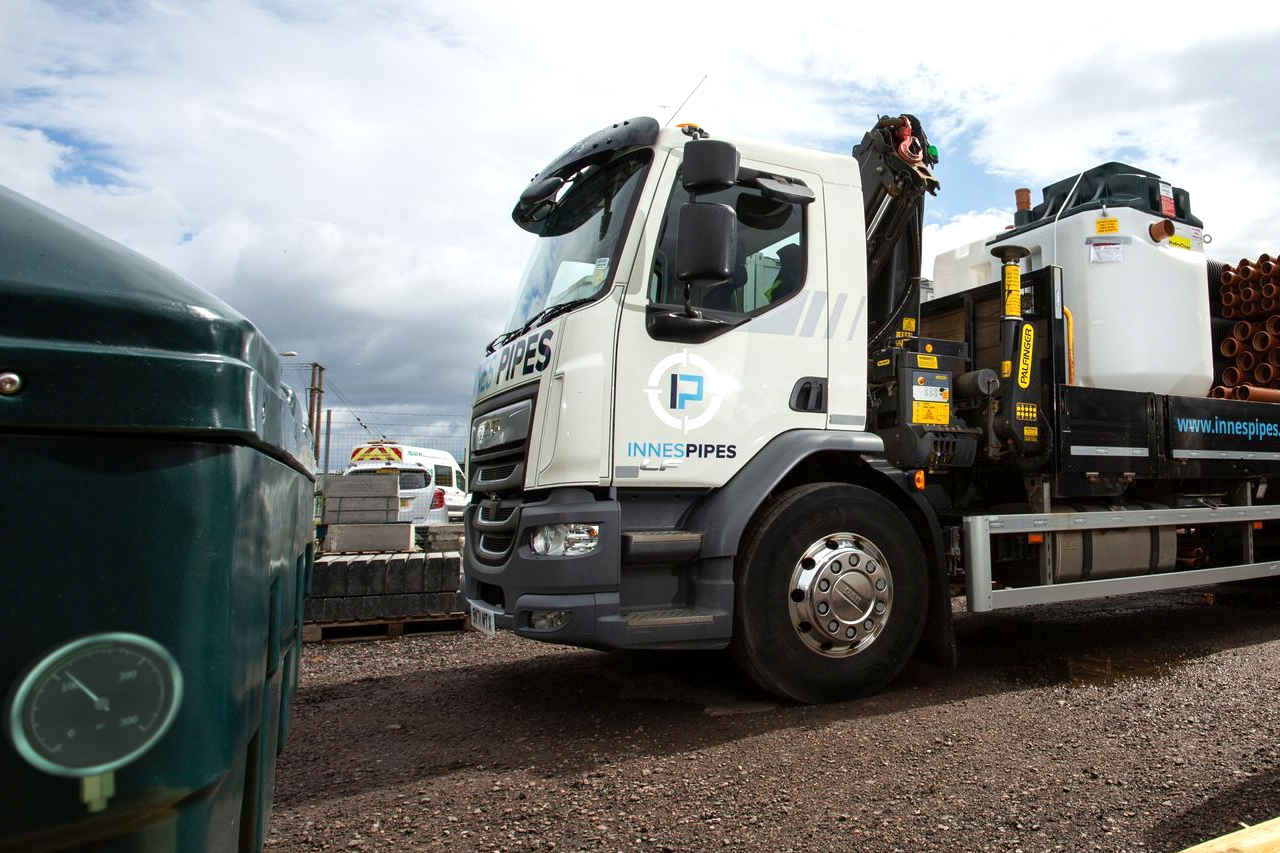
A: 110 psi
